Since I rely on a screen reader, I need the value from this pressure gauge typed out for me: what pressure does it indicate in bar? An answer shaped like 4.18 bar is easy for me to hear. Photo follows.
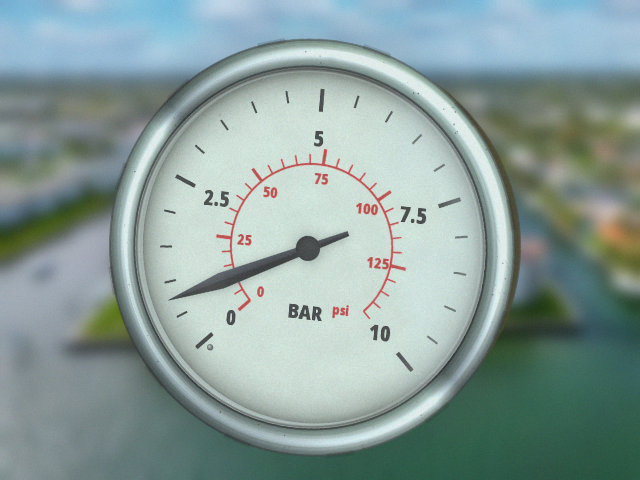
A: 0.75 bar
